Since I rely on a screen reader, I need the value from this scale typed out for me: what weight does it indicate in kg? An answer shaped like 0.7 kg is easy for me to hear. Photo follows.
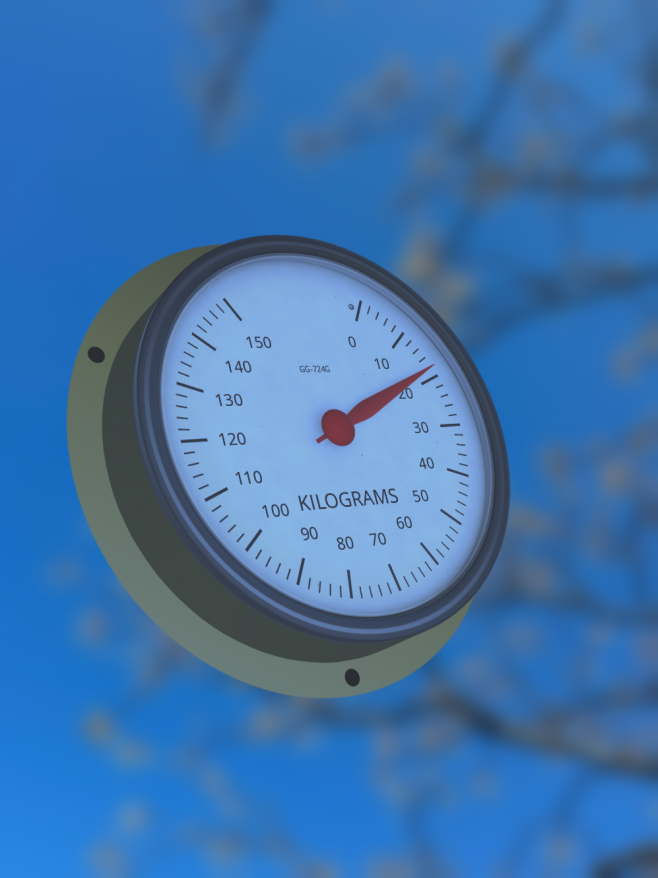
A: 18 kg
